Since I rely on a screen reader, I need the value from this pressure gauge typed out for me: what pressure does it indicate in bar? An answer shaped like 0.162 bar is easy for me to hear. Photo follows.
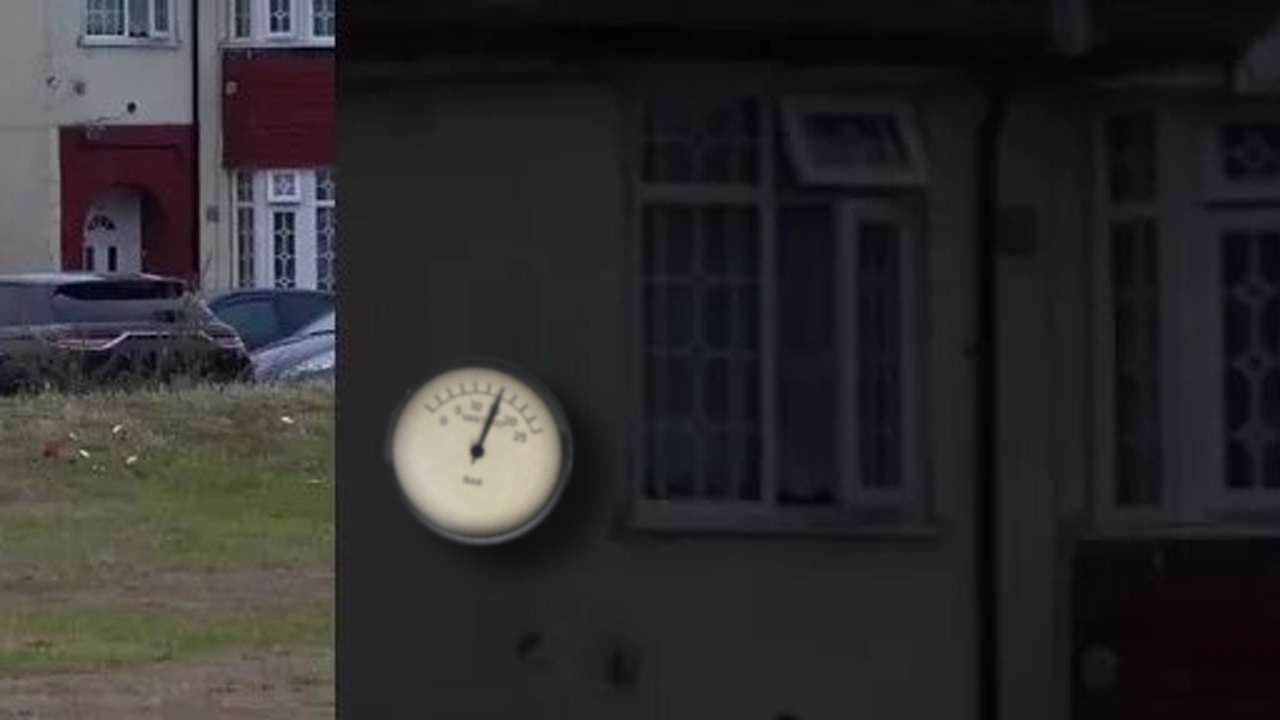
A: 15 bar
